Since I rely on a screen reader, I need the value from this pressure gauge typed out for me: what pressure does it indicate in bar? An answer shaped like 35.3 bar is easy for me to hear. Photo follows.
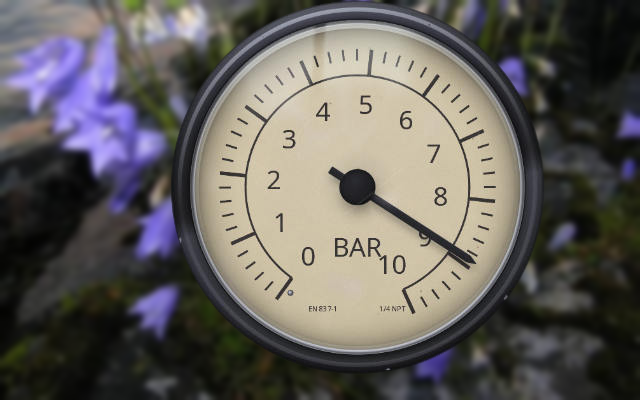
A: 8.9 bar
